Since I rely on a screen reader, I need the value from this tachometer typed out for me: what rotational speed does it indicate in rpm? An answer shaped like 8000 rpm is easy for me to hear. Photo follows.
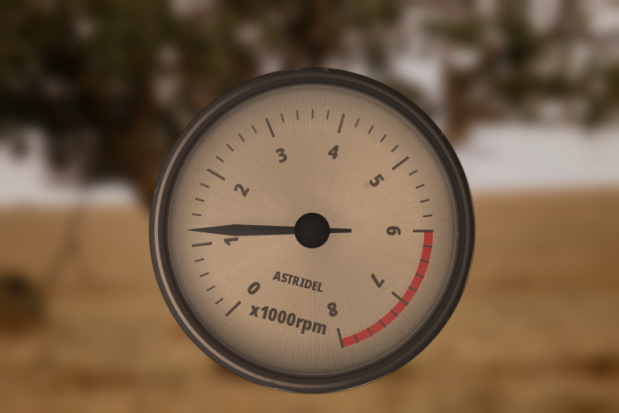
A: 1200 rpm
